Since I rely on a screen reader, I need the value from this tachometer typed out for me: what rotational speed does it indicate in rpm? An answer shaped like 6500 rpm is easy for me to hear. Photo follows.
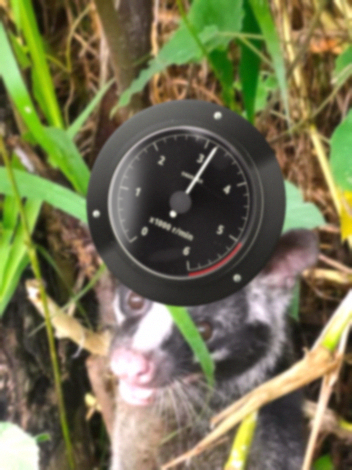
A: 3200 rpm
